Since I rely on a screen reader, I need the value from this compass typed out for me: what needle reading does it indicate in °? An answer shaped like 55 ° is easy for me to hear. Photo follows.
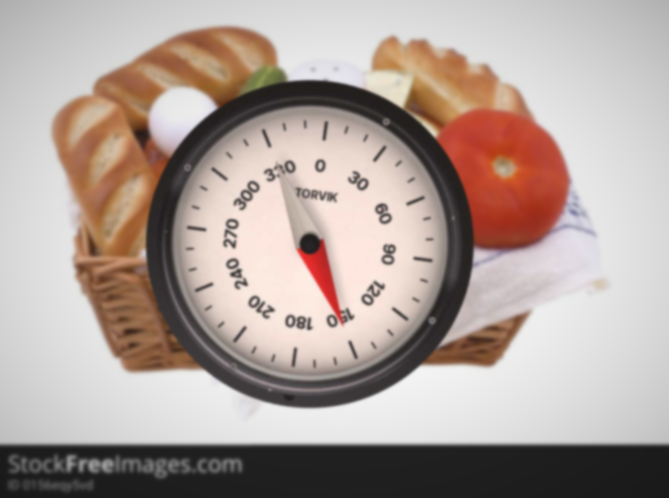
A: 150 °
